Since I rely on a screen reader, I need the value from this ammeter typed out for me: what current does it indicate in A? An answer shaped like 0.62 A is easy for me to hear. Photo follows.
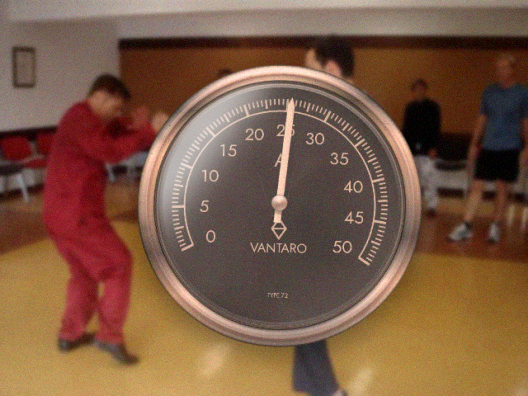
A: 25.5 A
